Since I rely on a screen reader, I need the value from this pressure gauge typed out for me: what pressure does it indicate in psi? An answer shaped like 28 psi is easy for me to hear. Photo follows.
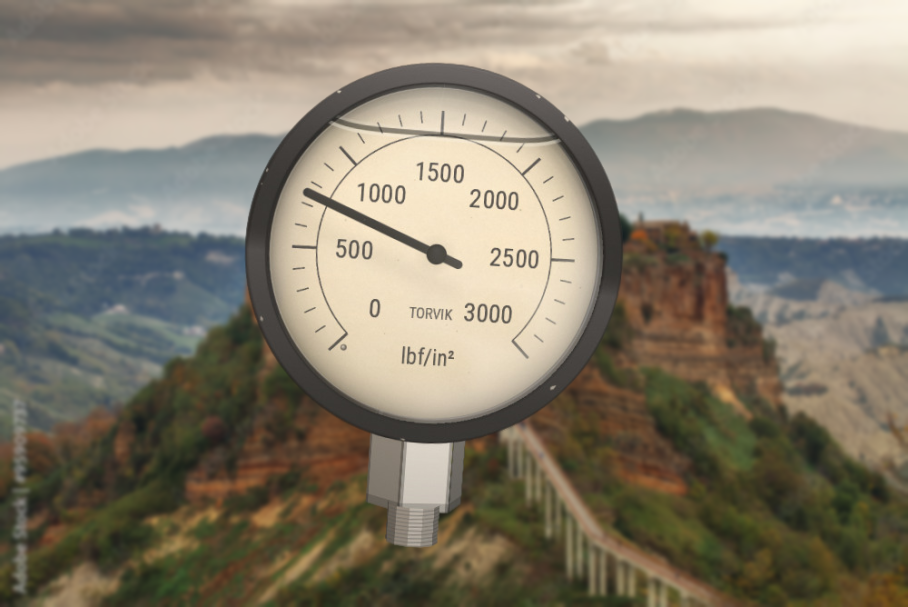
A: 750 psi
